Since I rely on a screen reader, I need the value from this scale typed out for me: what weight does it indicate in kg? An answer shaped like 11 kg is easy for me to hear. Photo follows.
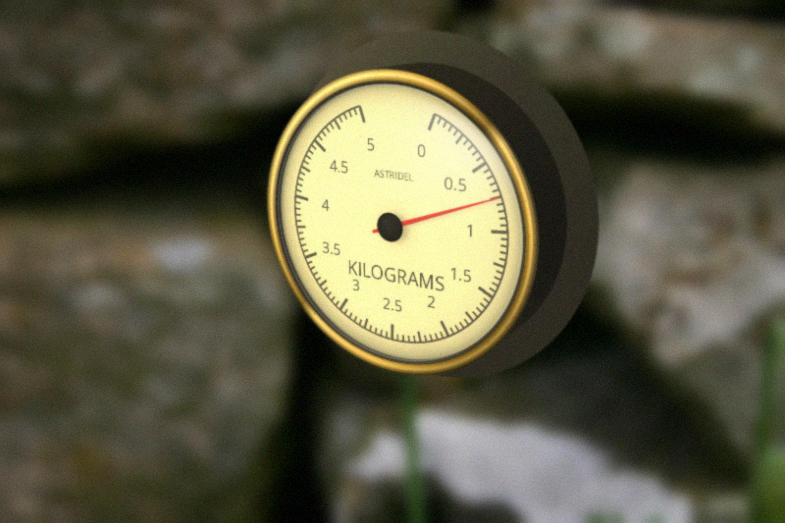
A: 0.75 kg
